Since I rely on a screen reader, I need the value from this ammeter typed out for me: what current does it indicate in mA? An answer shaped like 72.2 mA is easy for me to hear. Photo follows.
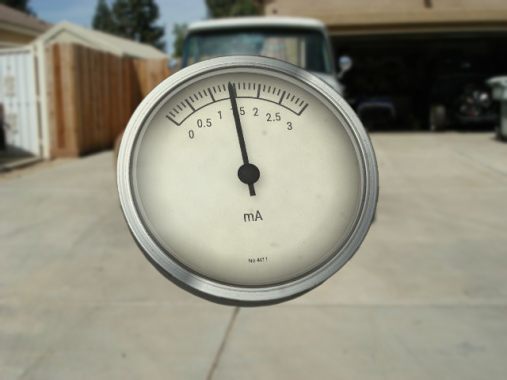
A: 1.4 mA
